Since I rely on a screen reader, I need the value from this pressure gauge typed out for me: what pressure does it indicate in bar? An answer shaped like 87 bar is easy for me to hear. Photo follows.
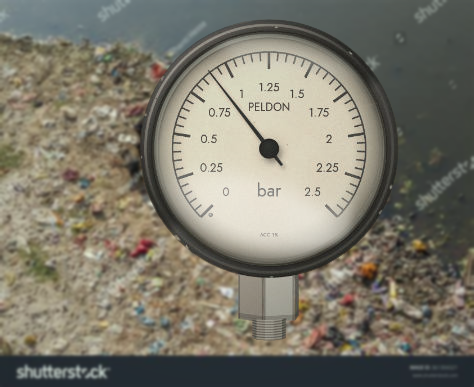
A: 0.9 bar
